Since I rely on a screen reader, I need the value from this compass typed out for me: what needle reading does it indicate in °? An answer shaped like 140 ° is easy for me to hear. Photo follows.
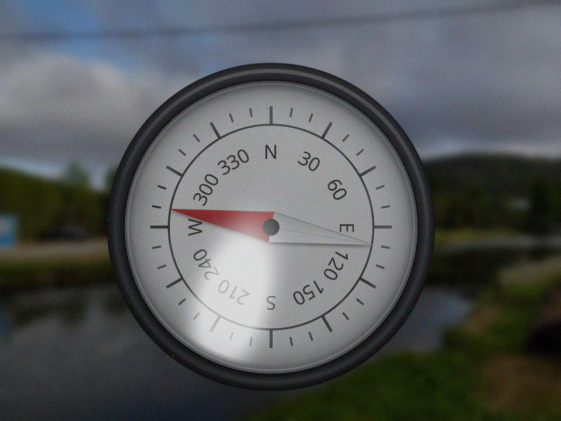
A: 280 °
